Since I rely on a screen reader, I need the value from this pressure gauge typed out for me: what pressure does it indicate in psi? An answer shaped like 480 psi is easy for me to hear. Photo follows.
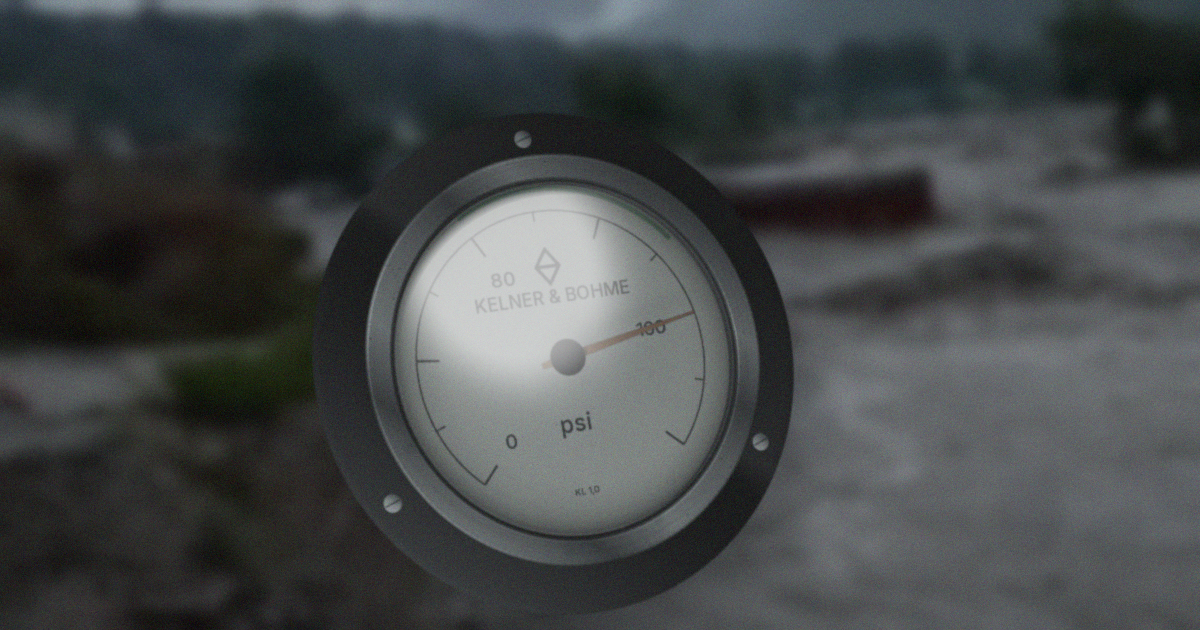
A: 160 psi
